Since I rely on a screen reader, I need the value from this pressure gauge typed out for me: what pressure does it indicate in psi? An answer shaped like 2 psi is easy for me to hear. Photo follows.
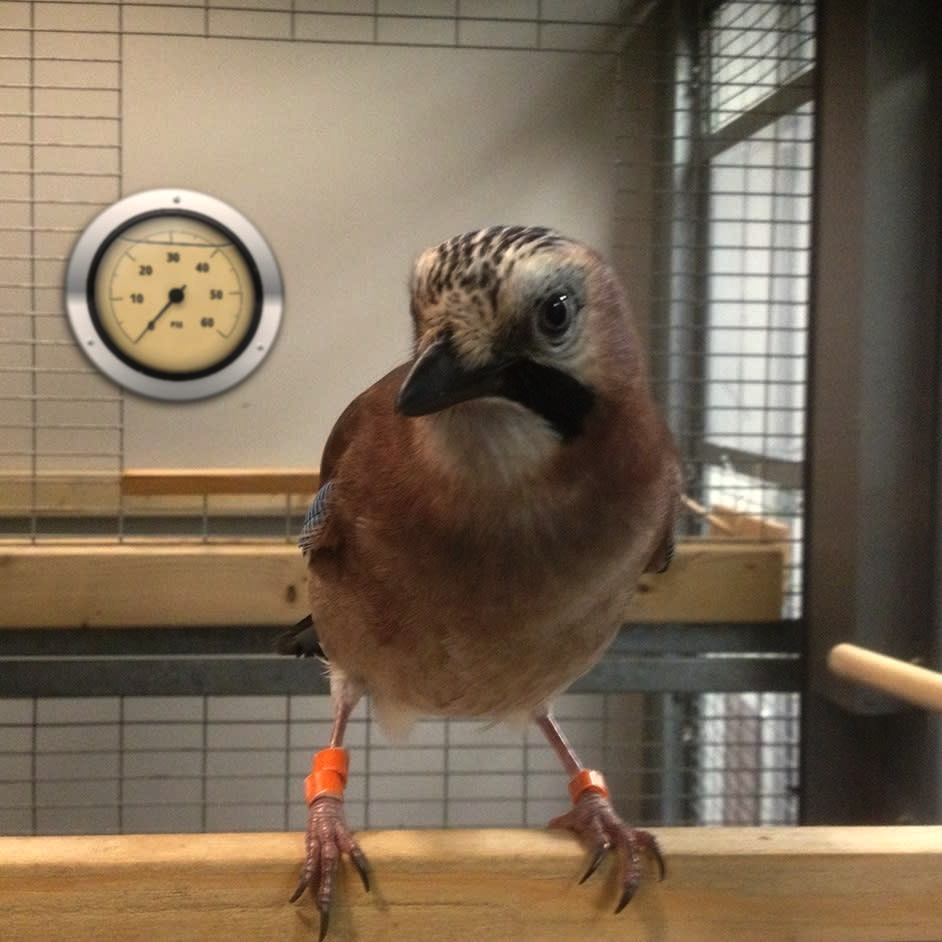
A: 0 psi
